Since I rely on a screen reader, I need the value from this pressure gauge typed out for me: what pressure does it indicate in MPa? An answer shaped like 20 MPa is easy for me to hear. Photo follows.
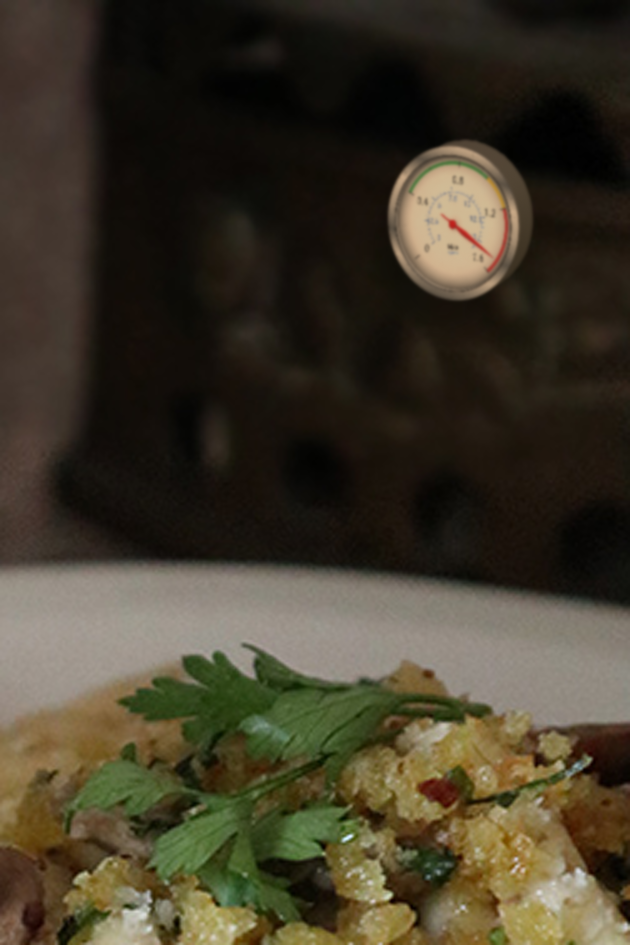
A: 1.5 MPa
